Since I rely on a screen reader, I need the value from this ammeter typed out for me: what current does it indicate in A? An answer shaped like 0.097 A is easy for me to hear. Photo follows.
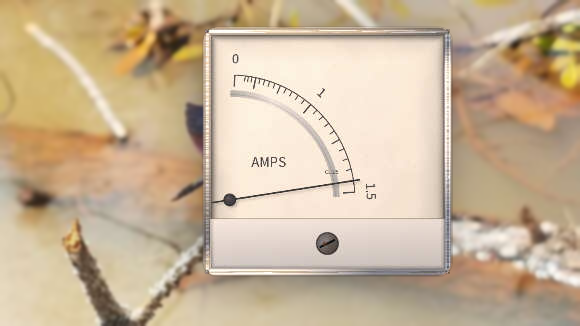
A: 1.45 A
